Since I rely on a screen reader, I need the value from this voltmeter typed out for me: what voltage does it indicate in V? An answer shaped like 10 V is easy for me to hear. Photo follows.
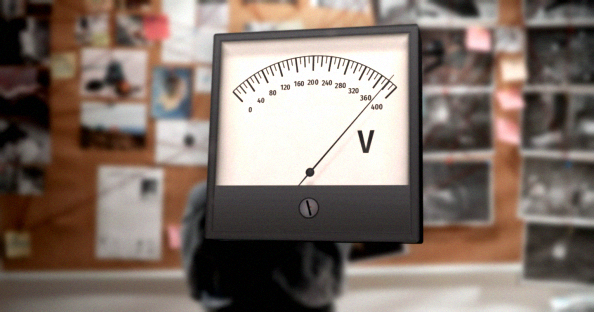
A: 380 V
